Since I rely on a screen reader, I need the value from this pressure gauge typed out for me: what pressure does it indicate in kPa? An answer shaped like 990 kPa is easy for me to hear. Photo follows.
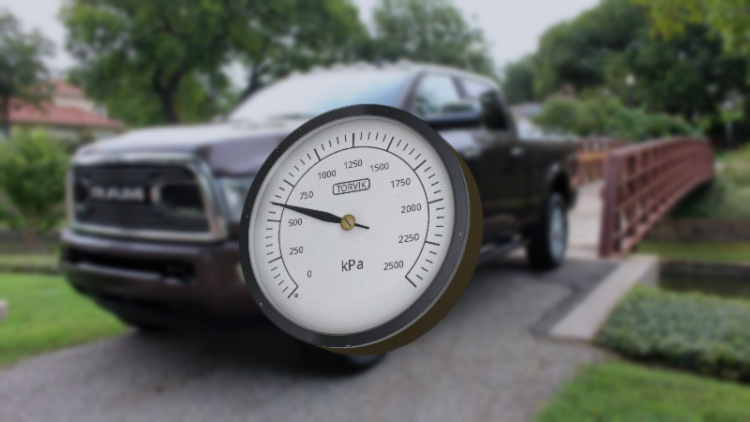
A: 600 kPa
